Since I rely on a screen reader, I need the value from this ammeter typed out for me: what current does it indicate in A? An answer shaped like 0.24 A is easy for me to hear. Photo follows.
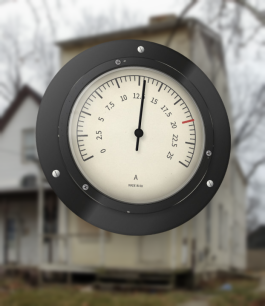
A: 13 A
